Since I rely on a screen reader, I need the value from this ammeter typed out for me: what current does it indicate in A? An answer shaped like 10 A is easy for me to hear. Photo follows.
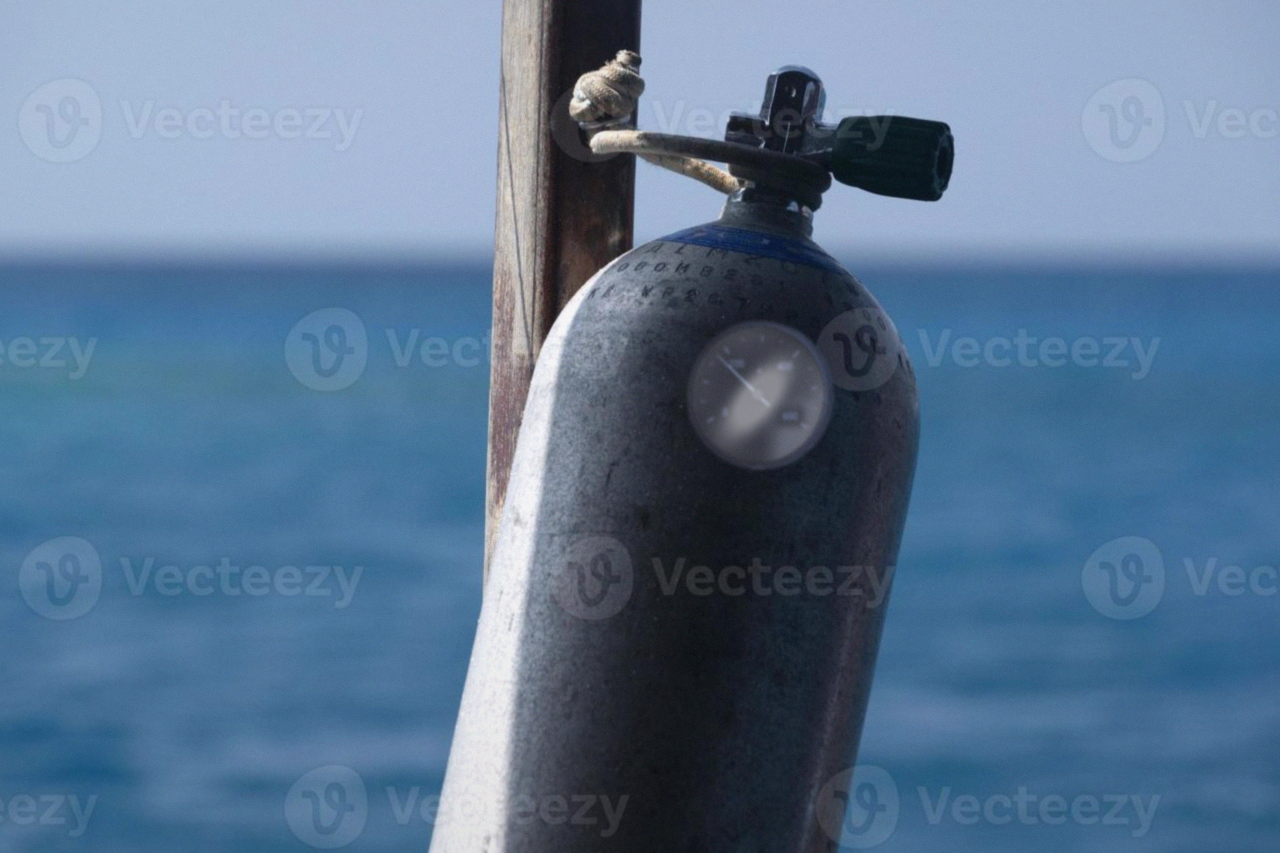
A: 175 A
